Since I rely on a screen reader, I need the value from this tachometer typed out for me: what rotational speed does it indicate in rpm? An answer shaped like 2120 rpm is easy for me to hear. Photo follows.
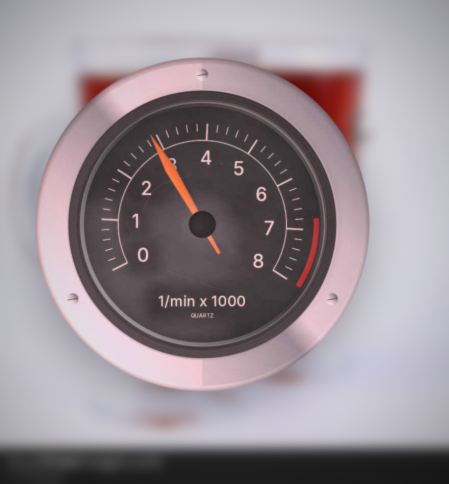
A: 2900 rpm
